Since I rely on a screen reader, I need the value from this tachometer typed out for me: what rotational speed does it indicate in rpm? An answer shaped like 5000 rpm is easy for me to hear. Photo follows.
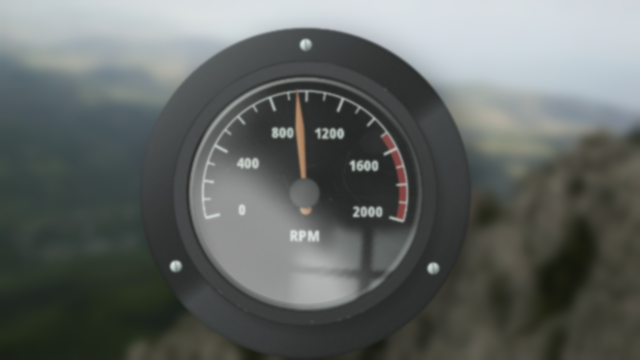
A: 950 rpm
